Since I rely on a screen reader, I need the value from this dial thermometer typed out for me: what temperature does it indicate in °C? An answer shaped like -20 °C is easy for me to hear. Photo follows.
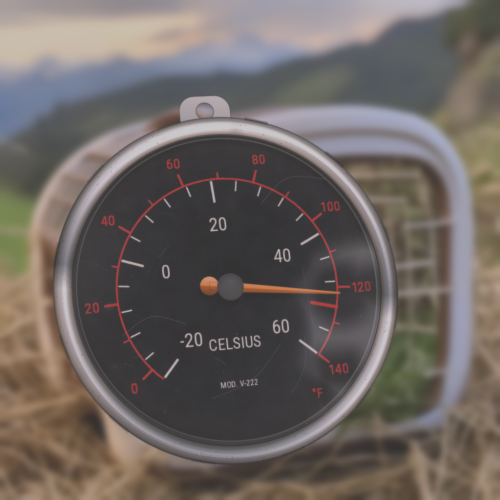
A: 50 °C
